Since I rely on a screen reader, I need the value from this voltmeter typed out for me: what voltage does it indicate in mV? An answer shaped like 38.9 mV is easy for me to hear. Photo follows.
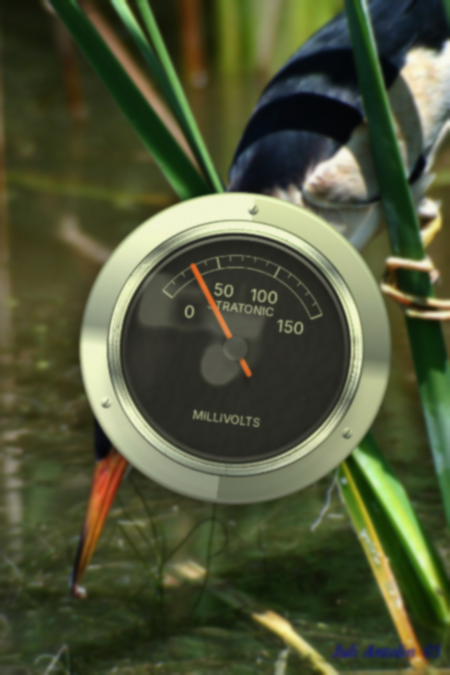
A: 30 mV
